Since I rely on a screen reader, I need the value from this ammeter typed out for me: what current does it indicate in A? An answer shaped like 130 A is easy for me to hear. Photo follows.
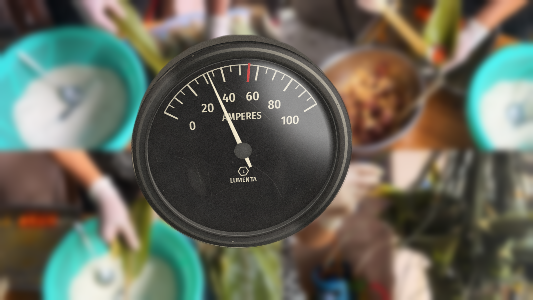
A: 32.5 A
